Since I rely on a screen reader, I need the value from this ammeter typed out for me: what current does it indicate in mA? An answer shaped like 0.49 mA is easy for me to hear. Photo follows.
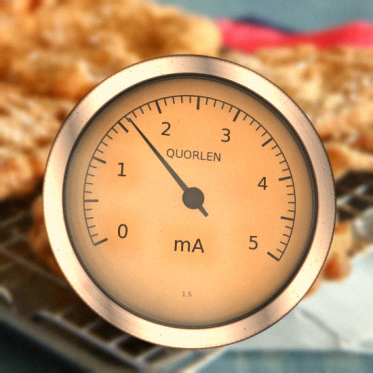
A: 1.6 mA
